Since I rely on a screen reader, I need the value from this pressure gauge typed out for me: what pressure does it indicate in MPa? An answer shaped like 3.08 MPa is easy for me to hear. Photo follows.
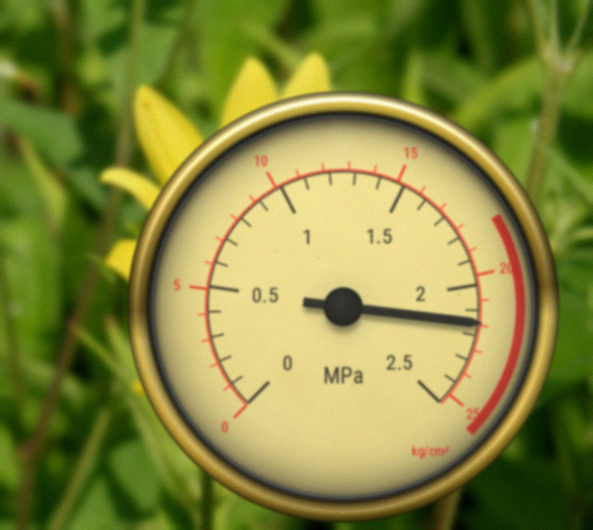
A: 2.15 MPa
